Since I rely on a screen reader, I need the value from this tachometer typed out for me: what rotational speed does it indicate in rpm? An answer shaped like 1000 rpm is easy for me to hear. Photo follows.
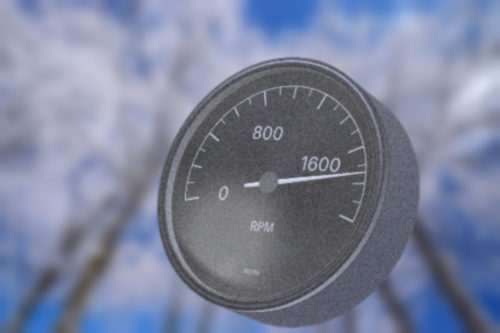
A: 1750 rpm
